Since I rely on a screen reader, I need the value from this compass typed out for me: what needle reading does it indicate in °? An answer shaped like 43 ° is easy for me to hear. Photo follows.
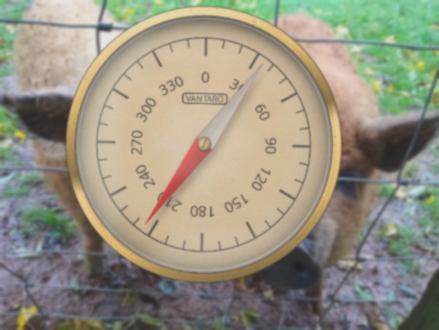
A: 215 °
